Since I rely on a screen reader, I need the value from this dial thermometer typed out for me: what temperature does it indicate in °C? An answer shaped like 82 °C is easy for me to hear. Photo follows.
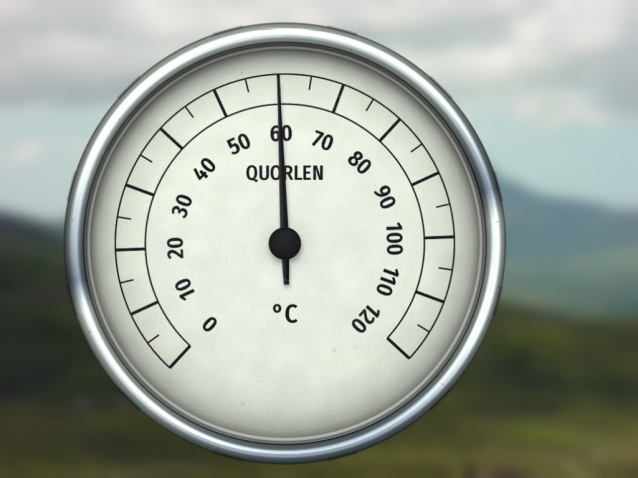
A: 60 °C
